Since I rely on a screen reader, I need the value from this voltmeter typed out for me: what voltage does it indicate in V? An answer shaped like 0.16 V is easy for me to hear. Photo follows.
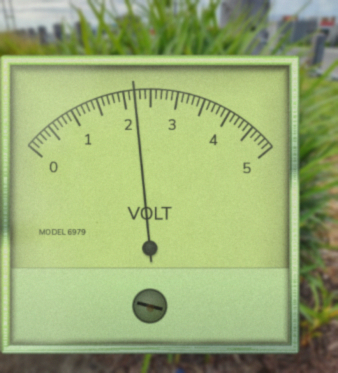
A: 2.2 V
